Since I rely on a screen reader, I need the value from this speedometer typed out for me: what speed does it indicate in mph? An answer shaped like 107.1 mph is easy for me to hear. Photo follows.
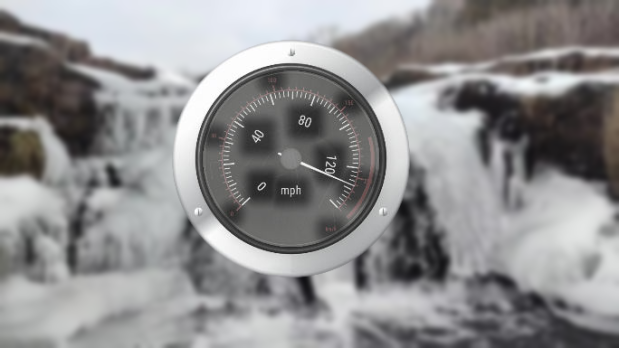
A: 128 mph
